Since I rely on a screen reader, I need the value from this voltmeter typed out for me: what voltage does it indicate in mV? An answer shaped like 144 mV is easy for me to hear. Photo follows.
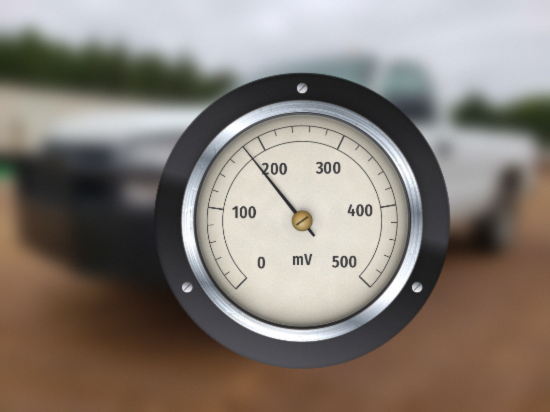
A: 180 mV
